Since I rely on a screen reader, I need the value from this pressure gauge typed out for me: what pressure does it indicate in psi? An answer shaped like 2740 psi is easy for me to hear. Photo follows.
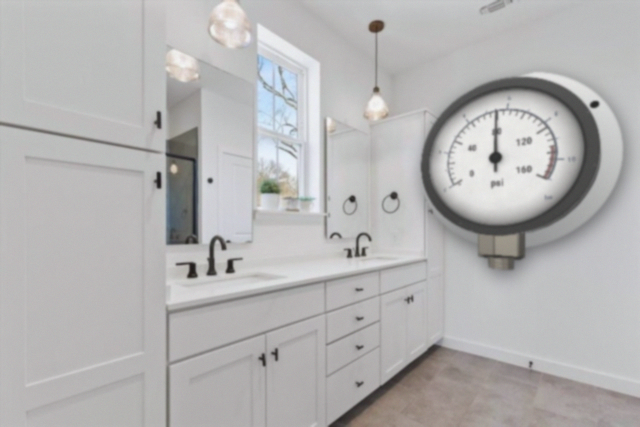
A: 80 psi
